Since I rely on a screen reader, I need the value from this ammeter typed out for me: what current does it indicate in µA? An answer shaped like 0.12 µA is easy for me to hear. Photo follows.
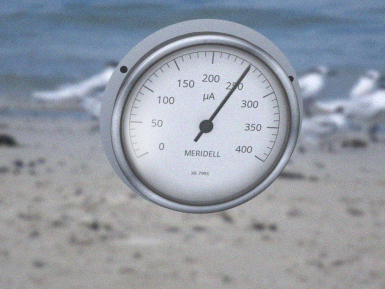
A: 250 µA
